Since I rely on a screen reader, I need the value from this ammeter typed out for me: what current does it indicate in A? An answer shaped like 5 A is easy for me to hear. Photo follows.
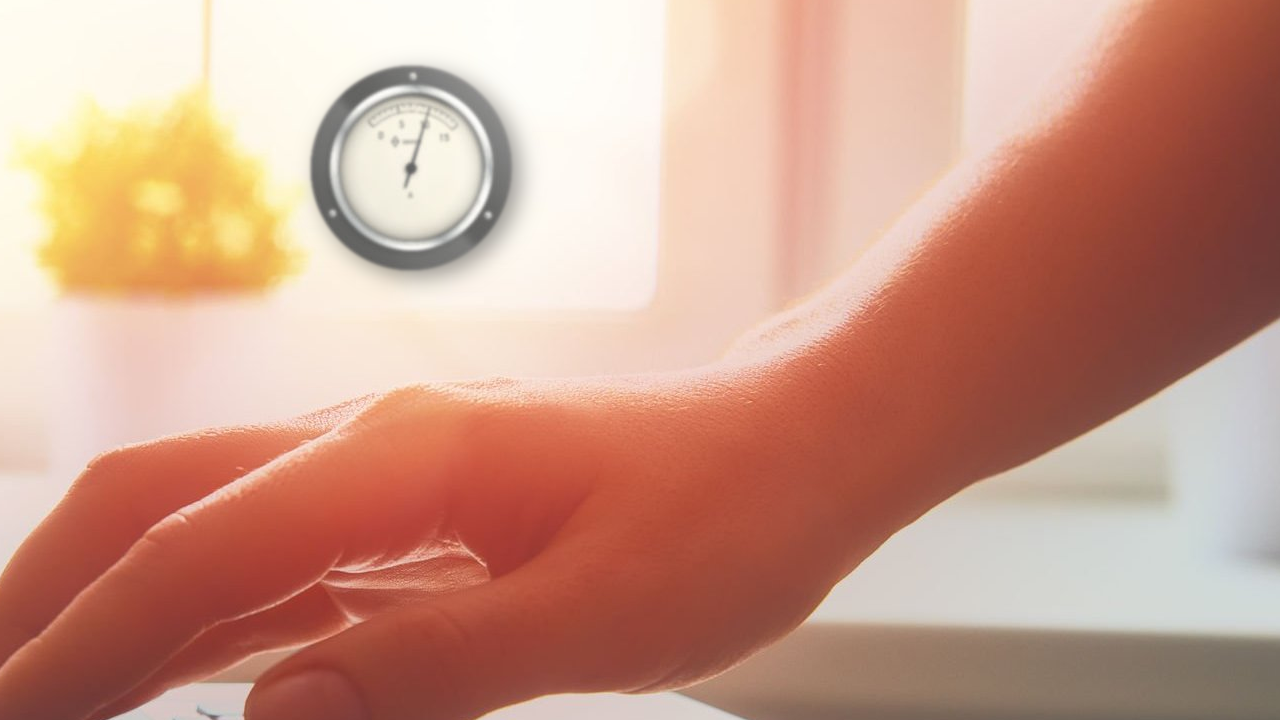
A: 10 A
